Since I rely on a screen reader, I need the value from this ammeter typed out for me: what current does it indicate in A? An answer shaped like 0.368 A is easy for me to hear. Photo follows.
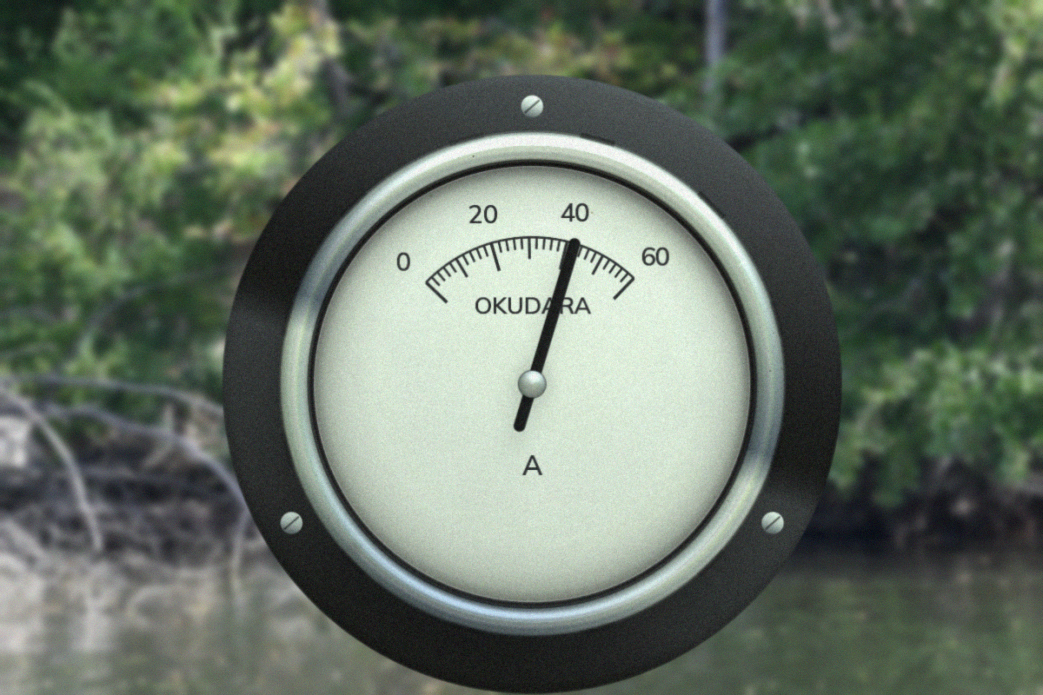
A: 42 A
